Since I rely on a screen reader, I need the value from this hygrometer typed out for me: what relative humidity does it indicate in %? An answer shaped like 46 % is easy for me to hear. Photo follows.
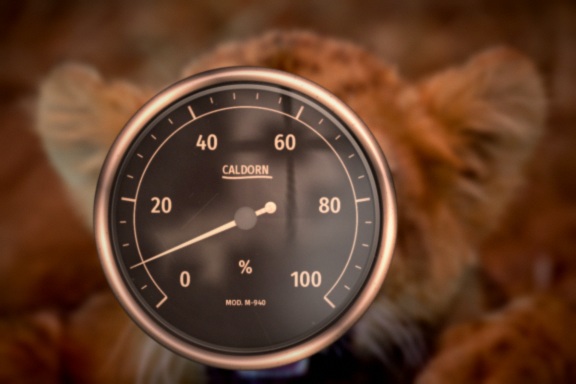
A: 8 %
